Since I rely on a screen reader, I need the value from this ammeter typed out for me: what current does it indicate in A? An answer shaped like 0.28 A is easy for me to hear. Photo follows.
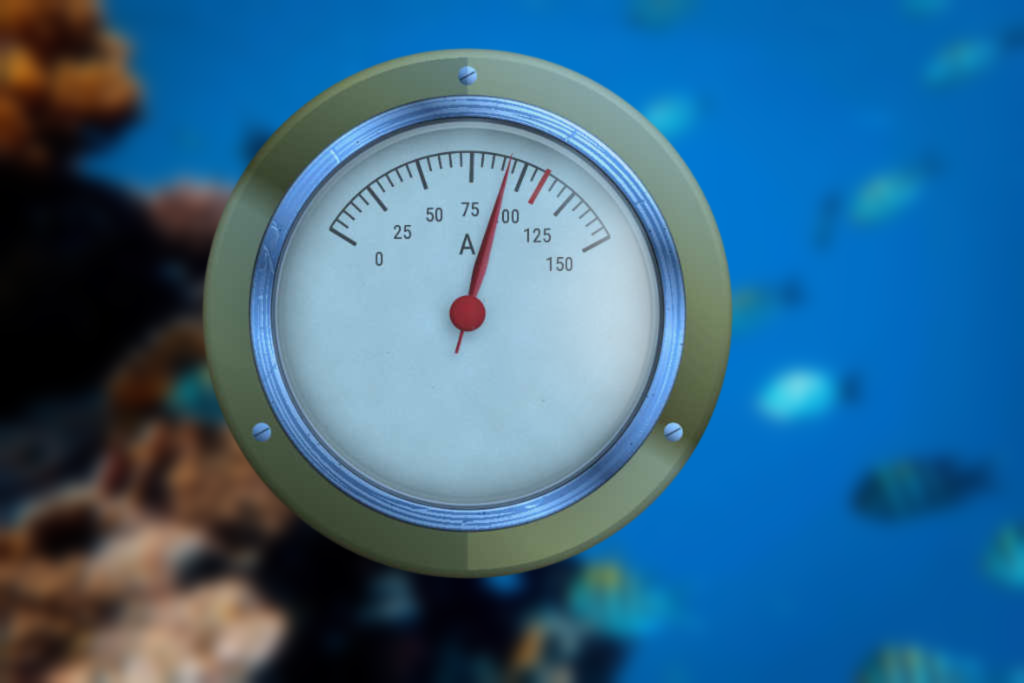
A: 92.5 A
